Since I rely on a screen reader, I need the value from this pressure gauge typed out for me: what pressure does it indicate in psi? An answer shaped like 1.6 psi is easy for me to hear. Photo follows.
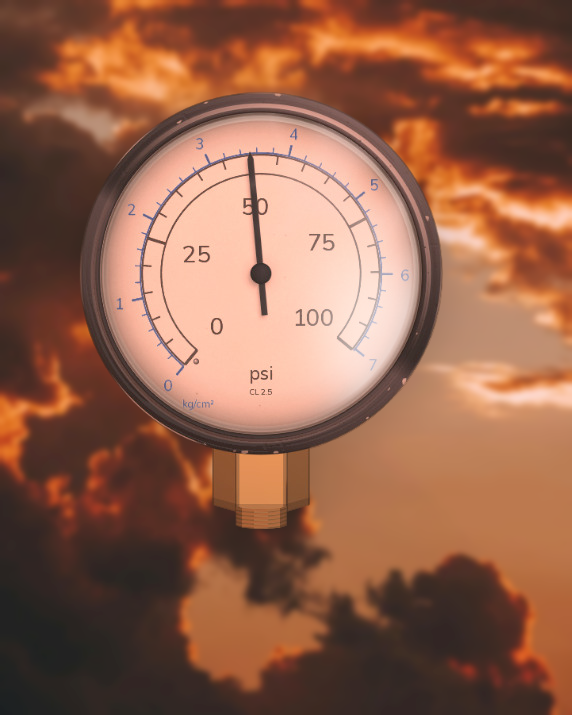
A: 50 psi
